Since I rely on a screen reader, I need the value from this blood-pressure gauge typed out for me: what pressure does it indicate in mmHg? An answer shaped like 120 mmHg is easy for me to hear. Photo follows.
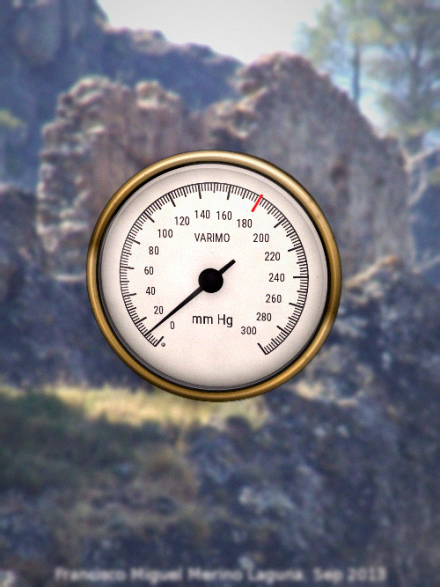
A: 10 mmHg
